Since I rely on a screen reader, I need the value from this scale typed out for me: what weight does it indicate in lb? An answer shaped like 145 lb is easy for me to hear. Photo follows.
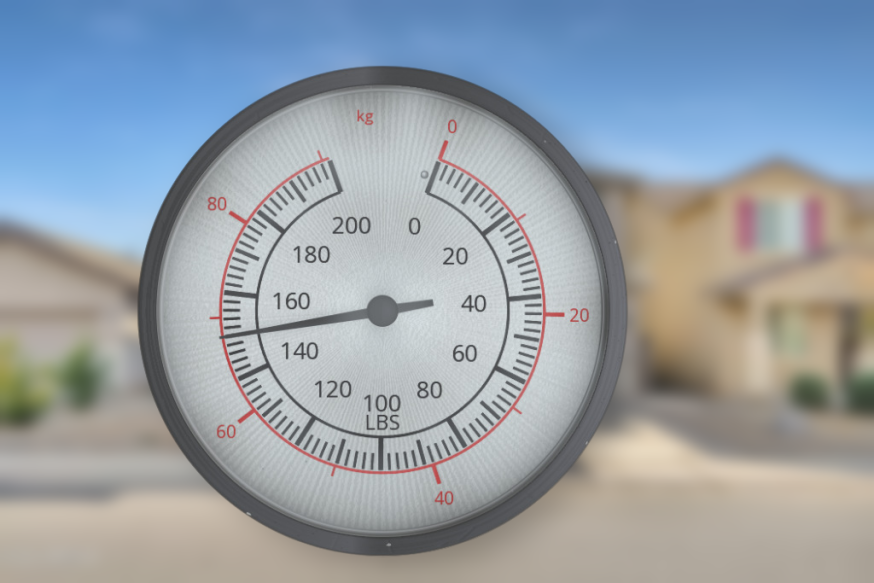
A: 150 lb
